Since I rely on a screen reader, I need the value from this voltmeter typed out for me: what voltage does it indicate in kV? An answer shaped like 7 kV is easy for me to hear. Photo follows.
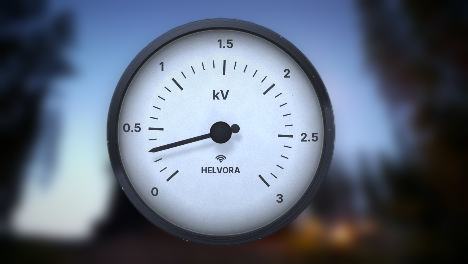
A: 0.3 kV
